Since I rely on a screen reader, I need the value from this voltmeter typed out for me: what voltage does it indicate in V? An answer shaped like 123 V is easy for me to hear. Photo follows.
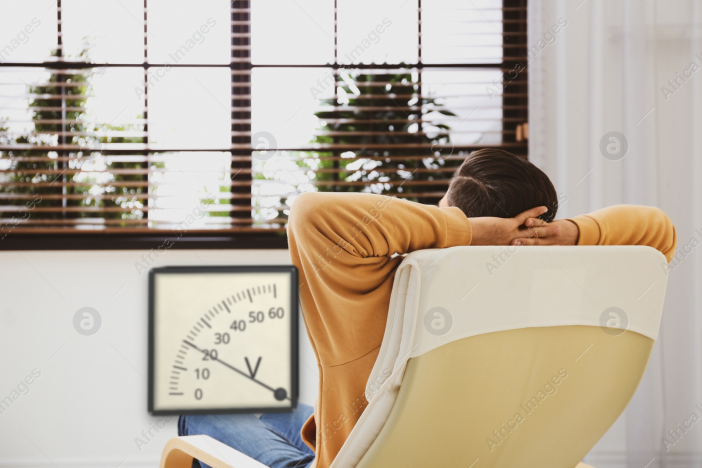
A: 20 V
